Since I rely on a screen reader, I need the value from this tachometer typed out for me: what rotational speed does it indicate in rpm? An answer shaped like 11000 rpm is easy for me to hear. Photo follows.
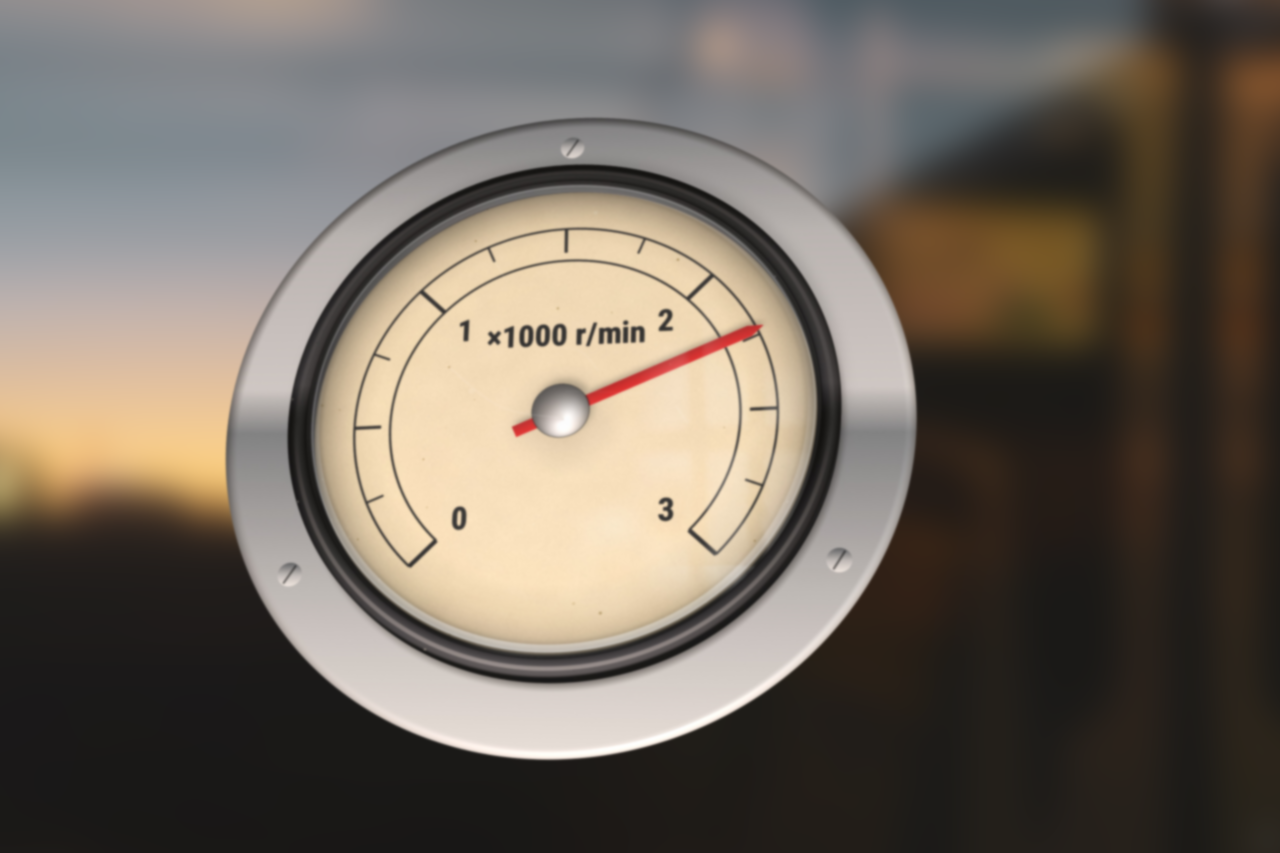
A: 2250 rpm
